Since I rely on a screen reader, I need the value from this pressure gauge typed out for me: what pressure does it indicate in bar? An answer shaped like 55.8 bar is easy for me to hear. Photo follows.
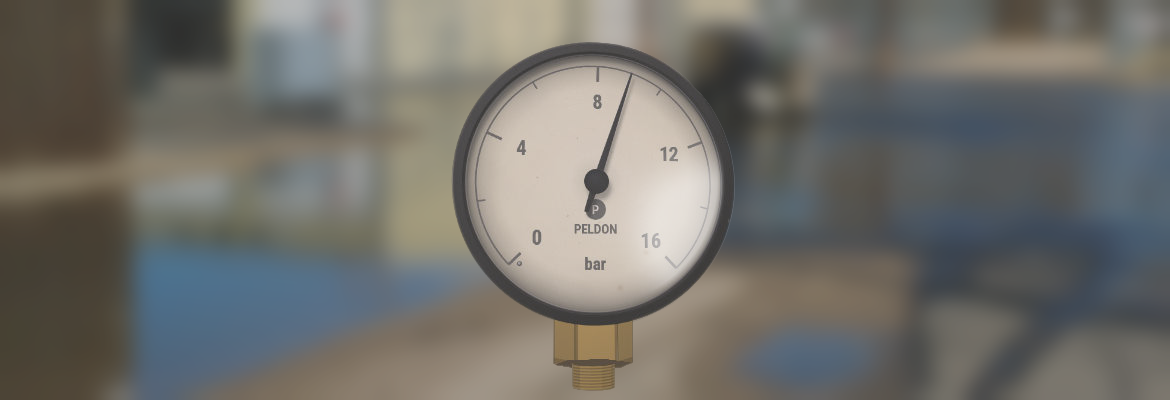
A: 9 bar
